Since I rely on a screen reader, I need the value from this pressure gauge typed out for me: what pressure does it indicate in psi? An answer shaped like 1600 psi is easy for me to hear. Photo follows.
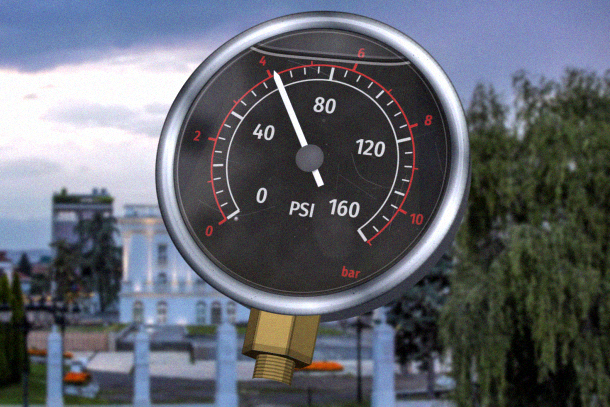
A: 60 psi
